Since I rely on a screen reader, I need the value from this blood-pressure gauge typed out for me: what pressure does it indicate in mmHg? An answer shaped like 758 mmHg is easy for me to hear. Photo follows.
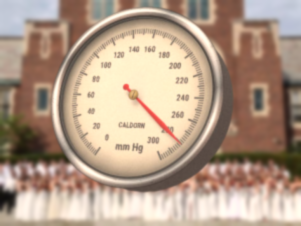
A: 280 mmHg
